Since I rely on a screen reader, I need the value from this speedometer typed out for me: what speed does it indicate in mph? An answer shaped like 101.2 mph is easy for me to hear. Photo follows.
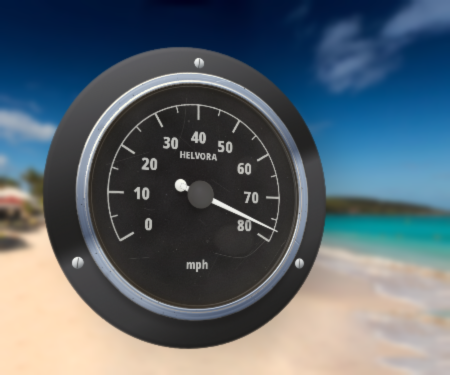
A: 77.5 mph
